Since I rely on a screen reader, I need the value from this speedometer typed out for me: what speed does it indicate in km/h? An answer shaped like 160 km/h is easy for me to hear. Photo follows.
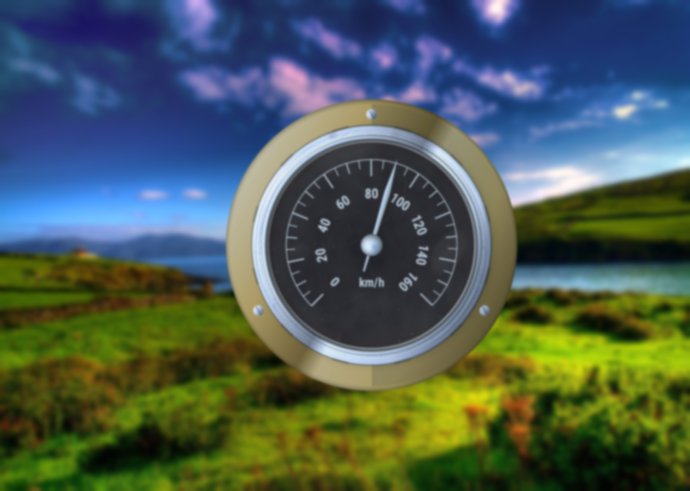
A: 90 km/h
